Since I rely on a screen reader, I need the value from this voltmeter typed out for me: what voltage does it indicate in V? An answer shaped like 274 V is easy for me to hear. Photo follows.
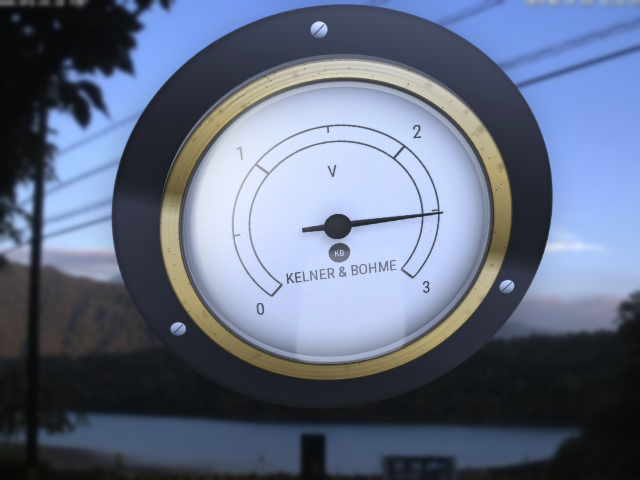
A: 2.5 V
